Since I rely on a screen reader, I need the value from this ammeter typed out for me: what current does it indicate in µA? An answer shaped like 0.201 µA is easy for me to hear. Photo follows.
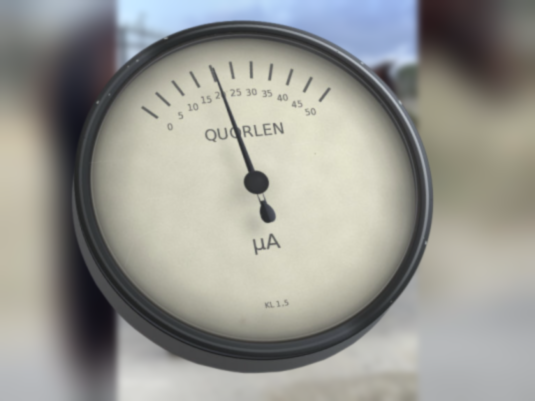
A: 20 µA
